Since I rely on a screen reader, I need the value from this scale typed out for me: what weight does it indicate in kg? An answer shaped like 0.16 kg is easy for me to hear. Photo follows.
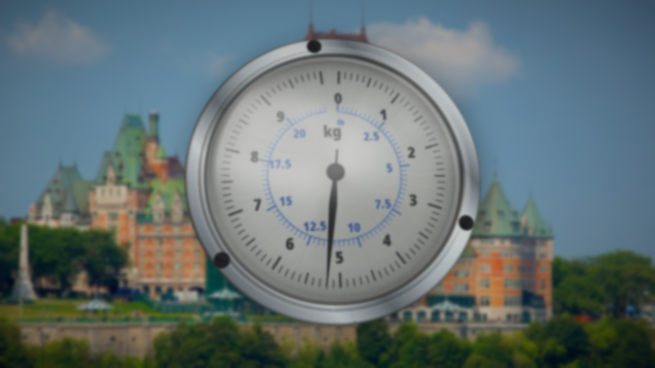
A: 5.2 kg
